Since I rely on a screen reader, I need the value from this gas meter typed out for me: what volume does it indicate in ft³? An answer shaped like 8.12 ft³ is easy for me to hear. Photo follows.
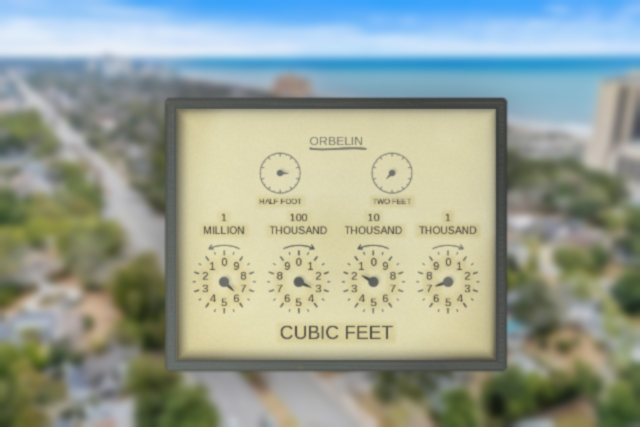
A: 631700 ft³
